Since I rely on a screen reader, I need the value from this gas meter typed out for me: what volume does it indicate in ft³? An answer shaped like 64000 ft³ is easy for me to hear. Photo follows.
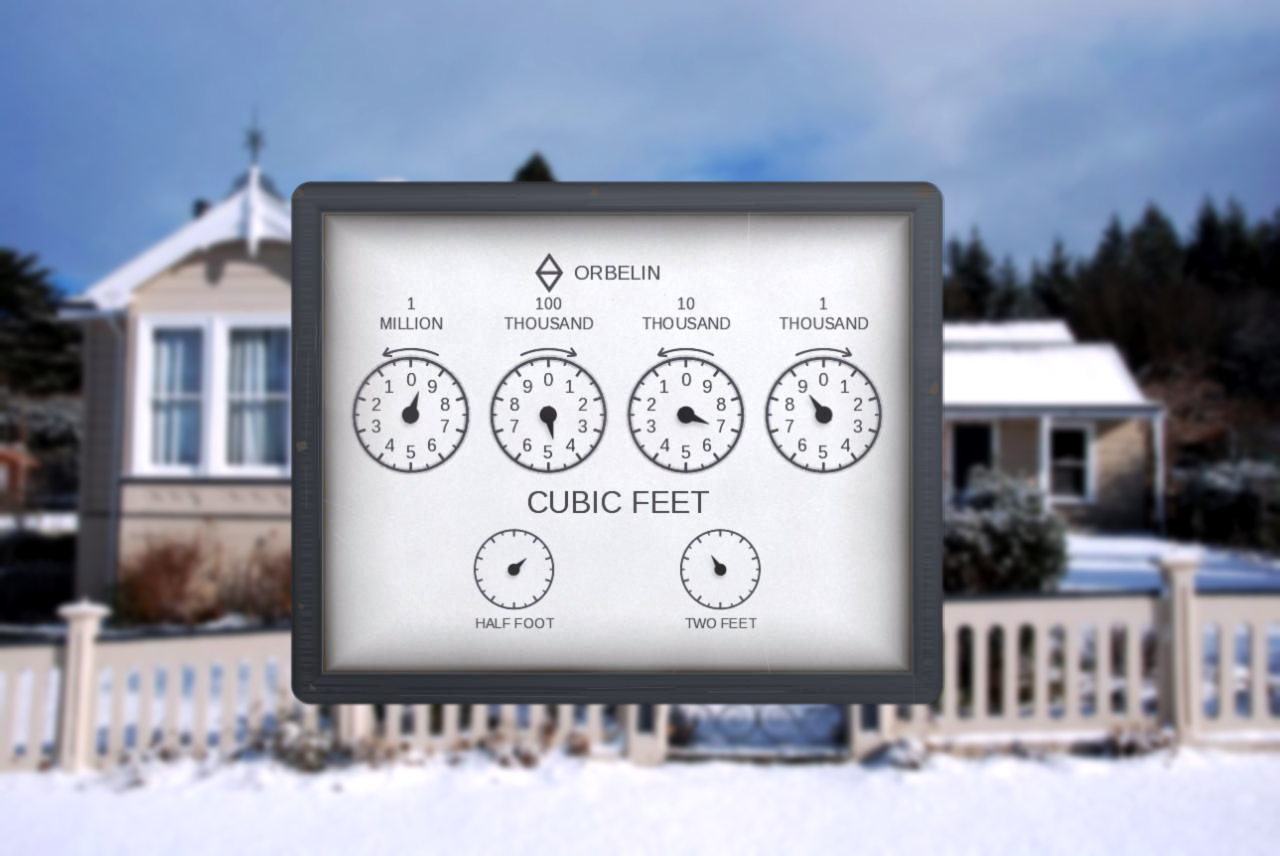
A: 946900 ft³
